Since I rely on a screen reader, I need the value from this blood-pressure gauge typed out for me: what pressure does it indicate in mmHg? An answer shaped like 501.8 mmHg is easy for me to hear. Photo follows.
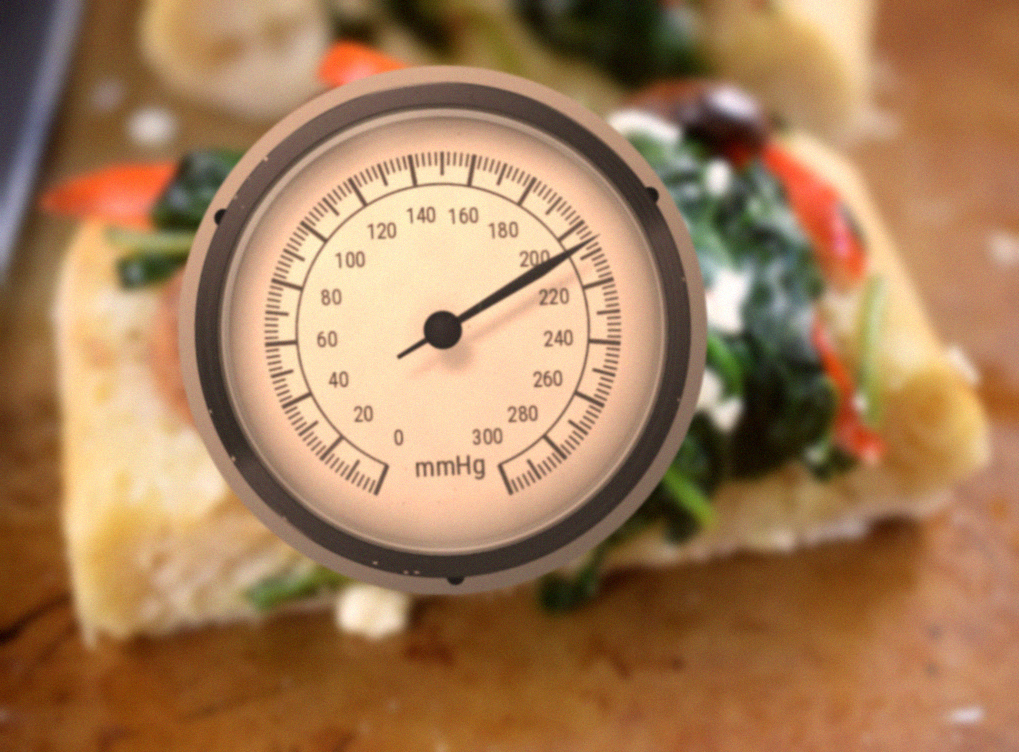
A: 206 mmHg
